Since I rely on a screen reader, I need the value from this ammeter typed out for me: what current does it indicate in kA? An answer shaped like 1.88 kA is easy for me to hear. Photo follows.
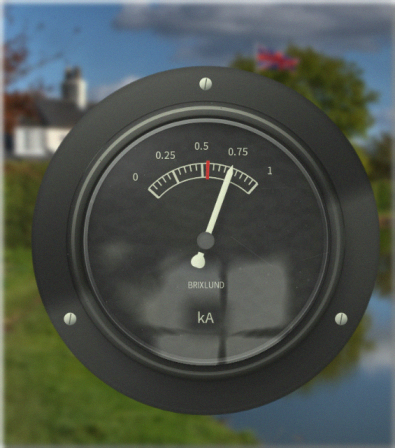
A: 0.75 kA
